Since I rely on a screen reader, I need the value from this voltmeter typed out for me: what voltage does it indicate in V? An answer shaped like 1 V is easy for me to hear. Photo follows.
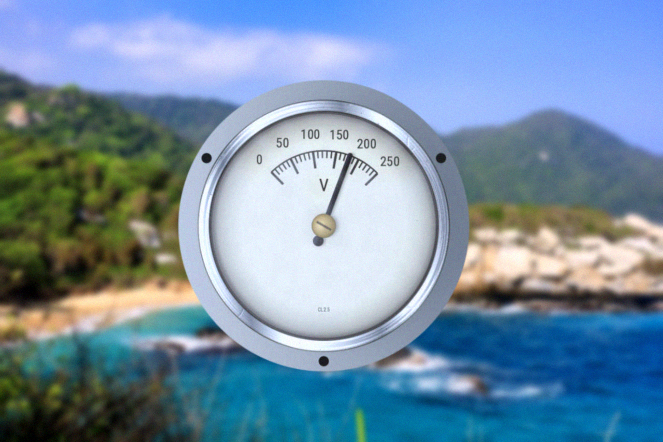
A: 180 V
